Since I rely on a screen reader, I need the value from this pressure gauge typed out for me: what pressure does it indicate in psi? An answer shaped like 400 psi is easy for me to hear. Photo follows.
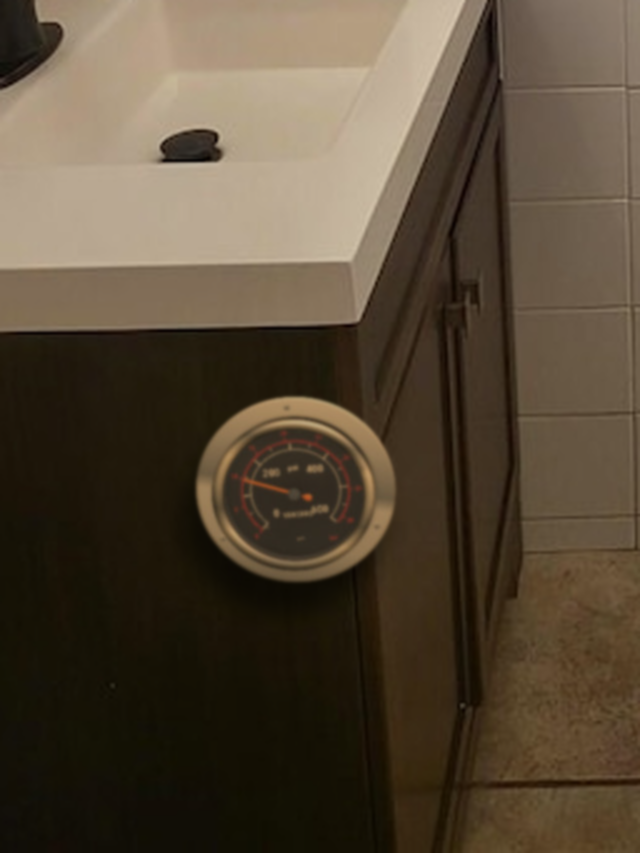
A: 150 psi
